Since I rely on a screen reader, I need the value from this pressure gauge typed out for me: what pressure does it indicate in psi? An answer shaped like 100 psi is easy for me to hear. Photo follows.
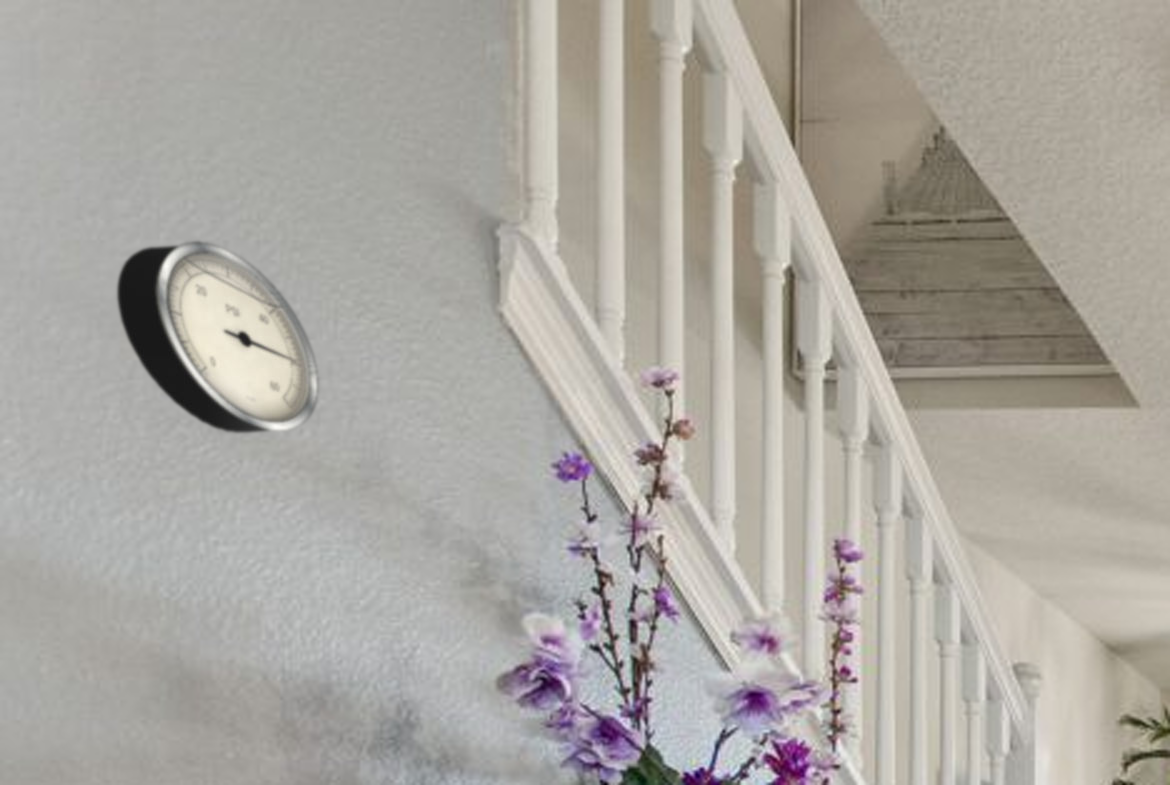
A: 50 psi
